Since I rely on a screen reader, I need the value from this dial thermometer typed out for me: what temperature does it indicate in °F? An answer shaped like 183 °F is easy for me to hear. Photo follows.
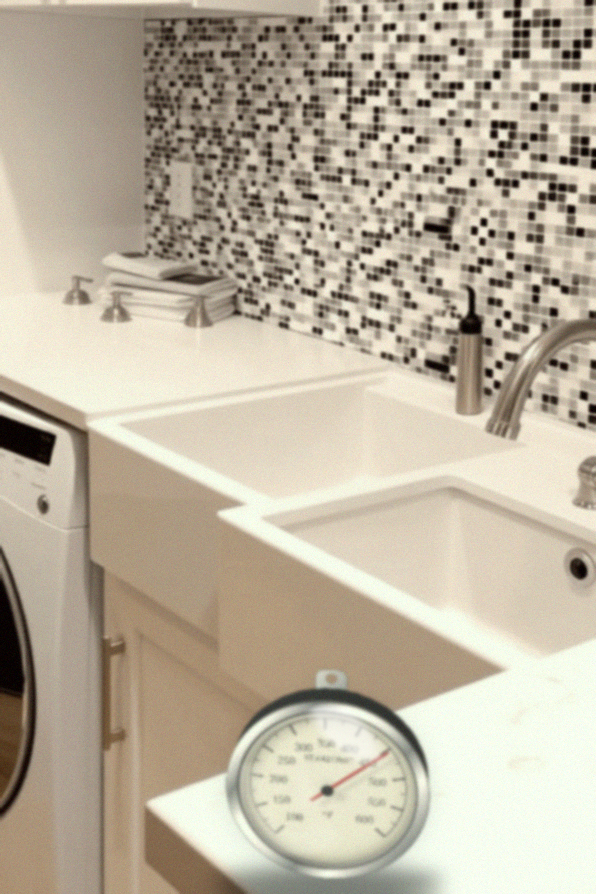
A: 450 °F
